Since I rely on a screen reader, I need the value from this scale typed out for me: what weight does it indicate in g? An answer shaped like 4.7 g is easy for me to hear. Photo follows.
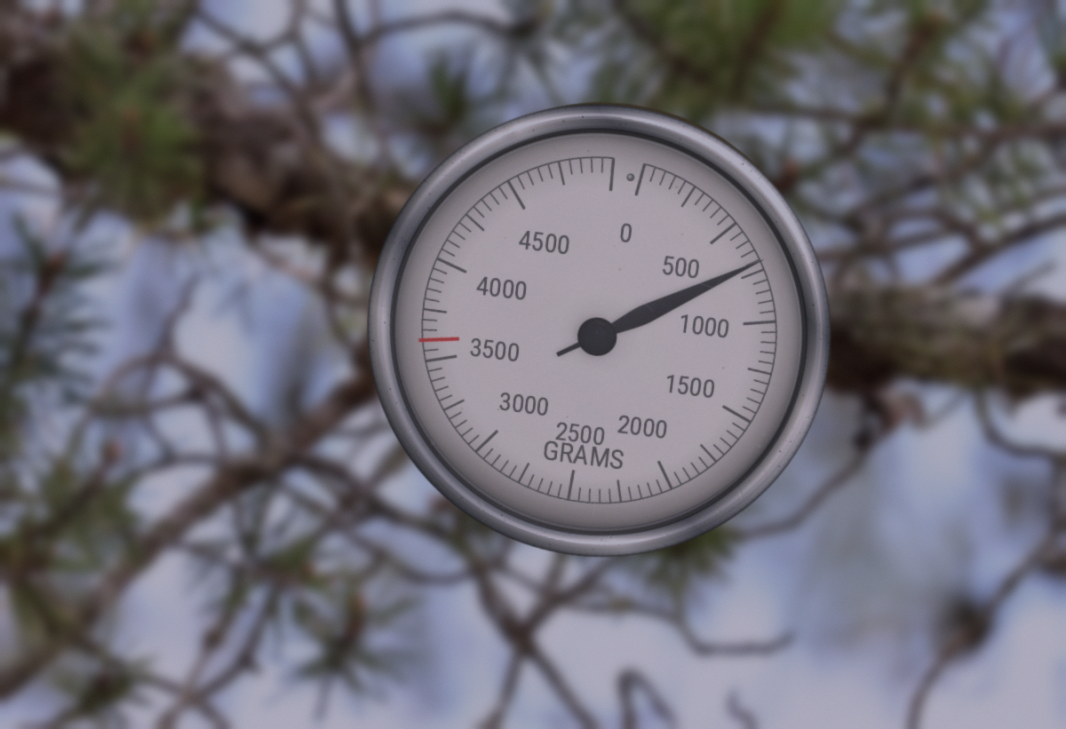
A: 700 g
